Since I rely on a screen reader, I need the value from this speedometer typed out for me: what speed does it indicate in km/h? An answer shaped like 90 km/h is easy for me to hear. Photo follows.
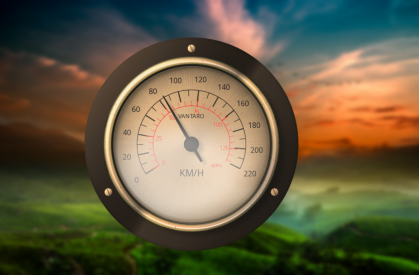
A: 85 km/h
